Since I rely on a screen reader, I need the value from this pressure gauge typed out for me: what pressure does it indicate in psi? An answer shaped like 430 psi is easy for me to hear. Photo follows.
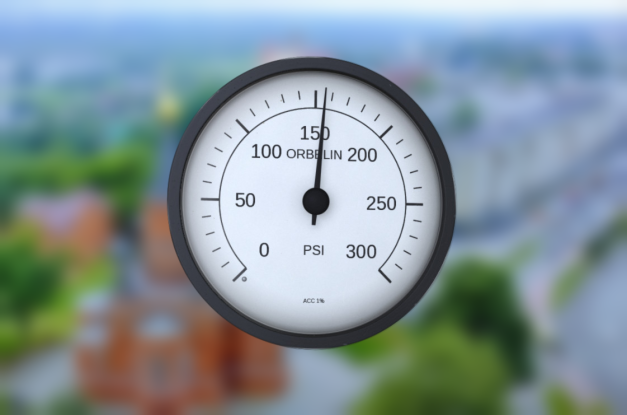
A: 155 psi
